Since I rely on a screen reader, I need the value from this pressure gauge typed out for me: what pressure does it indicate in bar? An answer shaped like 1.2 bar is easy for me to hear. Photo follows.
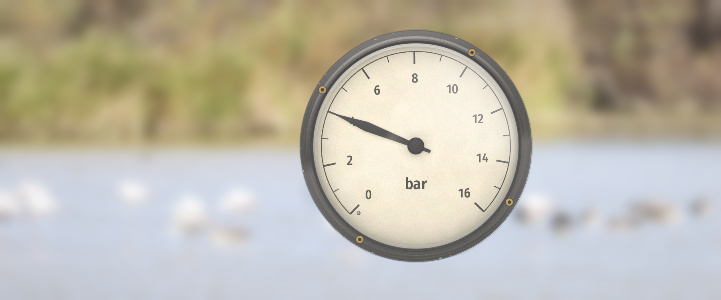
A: 4 bar
